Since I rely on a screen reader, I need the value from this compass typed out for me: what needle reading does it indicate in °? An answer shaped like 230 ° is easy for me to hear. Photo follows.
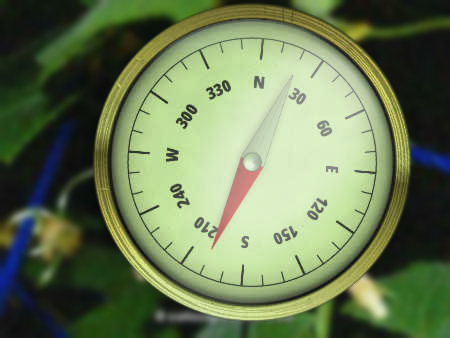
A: 200 °
